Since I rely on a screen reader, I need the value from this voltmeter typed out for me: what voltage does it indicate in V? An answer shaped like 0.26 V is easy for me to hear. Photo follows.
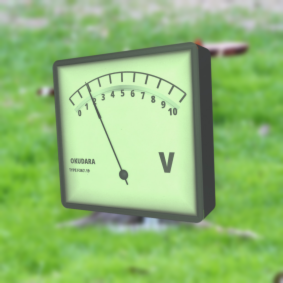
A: 2 V
